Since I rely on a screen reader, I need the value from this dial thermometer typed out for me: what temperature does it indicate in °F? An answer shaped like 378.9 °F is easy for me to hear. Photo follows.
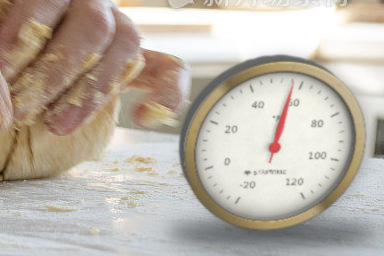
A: 56 °F
